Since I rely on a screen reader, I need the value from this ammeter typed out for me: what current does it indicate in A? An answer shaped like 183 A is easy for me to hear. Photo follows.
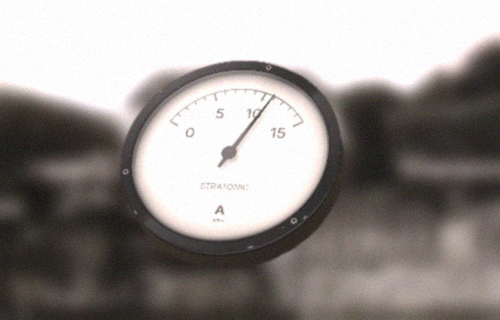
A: 11 A
